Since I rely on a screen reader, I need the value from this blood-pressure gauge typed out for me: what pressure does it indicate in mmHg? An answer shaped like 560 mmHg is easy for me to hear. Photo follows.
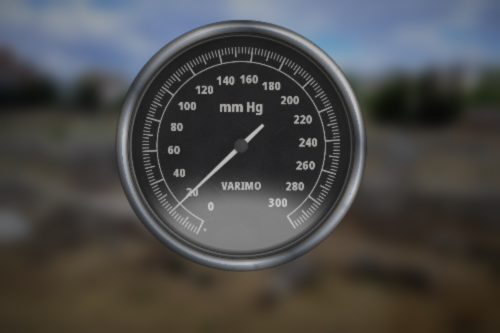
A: 20 mmHg
